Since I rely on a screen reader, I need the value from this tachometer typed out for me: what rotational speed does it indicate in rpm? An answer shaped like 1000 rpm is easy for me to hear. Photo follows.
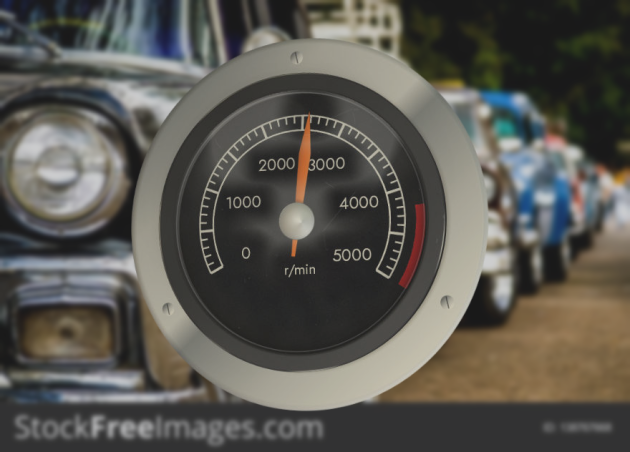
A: 2600 rpm
